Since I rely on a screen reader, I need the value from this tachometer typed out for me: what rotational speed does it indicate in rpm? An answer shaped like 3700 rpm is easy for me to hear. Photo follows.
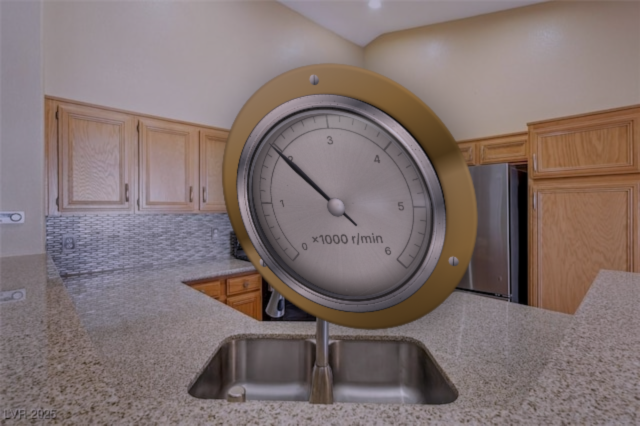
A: 2000 rpm
